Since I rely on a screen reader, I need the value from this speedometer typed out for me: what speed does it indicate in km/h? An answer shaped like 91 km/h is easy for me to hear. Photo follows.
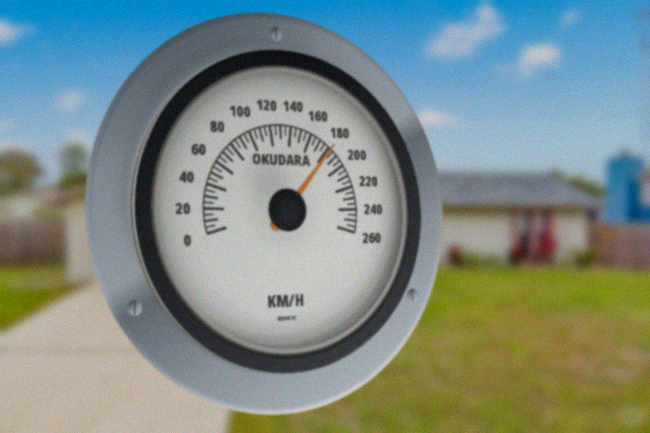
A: 180 km/h
